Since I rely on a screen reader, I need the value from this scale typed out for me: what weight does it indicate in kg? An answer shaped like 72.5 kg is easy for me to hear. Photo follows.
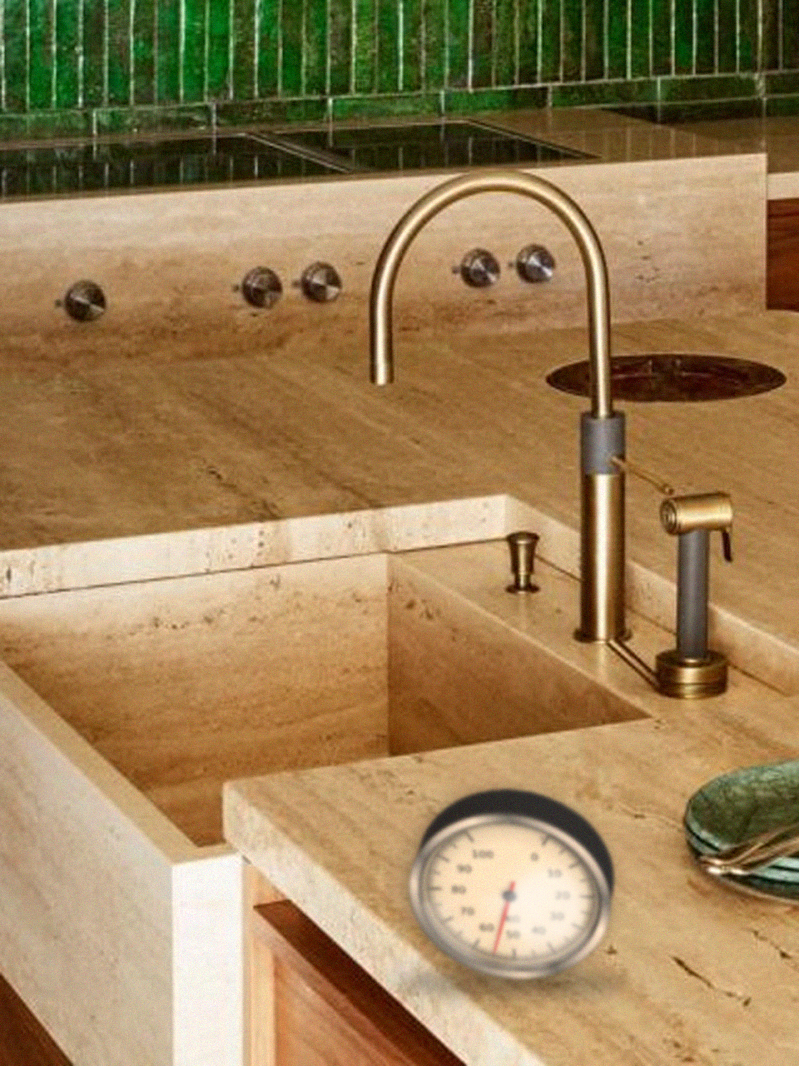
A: 55 kg
